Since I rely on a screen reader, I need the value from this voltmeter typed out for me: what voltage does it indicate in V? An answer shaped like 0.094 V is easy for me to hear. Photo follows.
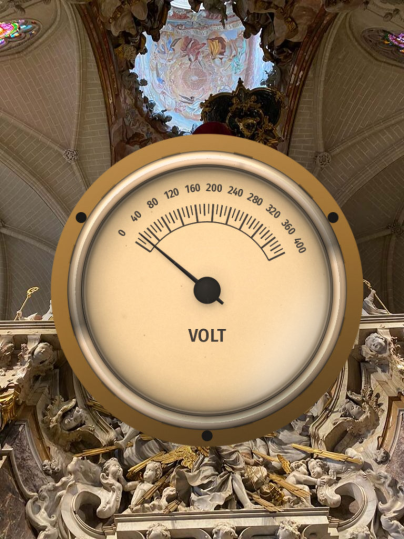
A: 20 V
